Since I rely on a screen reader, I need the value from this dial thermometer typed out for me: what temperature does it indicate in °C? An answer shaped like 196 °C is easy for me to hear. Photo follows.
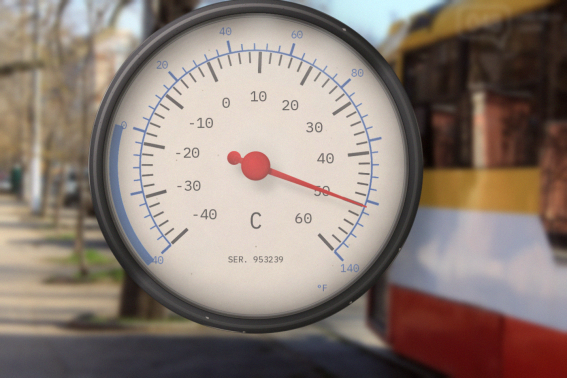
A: 50 °C
